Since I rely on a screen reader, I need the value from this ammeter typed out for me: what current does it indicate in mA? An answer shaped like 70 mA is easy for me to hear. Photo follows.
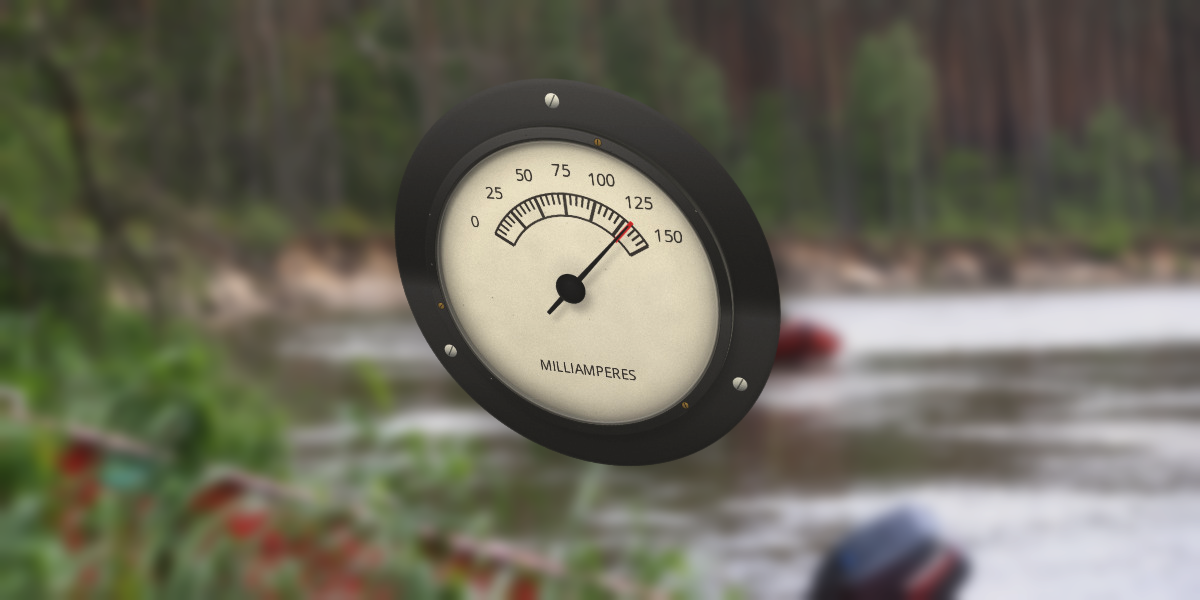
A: 130 mA
